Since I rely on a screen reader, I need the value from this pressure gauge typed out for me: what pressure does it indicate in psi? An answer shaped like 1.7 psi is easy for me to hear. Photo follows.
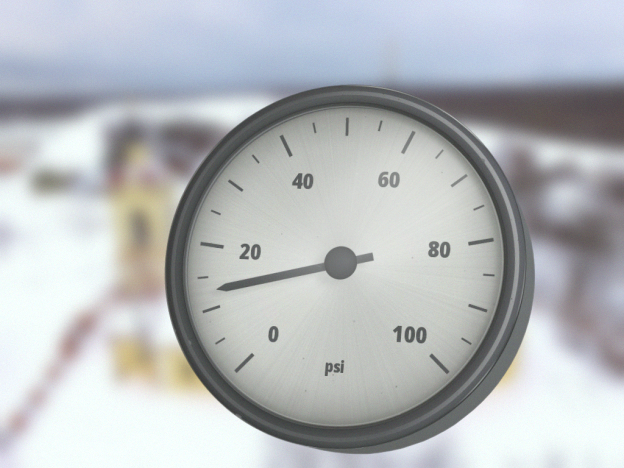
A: 12.5 psi
